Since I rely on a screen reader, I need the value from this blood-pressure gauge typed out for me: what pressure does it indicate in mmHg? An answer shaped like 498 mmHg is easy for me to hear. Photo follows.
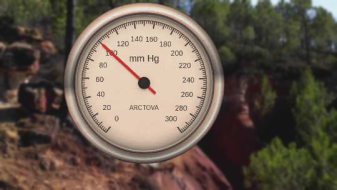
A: 100 mmHg
